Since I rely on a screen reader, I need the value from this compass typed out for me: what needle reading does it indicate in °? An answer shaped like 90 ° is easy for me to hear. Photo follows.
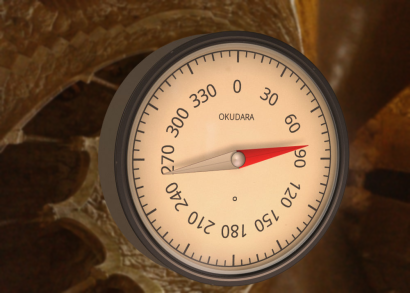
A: 80 °
